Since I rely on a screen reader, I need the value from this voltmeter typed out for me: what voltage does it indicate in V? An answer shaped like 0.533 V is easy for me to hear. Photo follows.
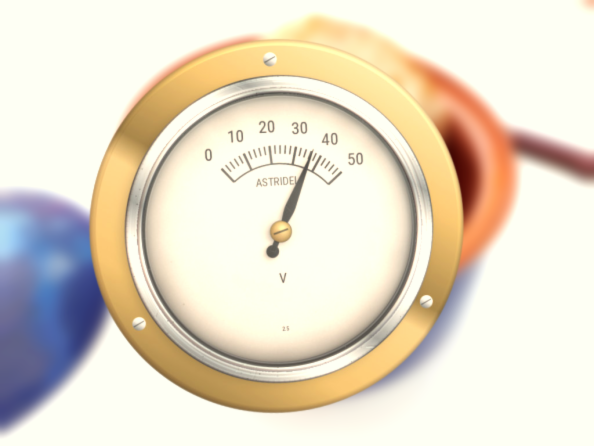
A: 36 V
